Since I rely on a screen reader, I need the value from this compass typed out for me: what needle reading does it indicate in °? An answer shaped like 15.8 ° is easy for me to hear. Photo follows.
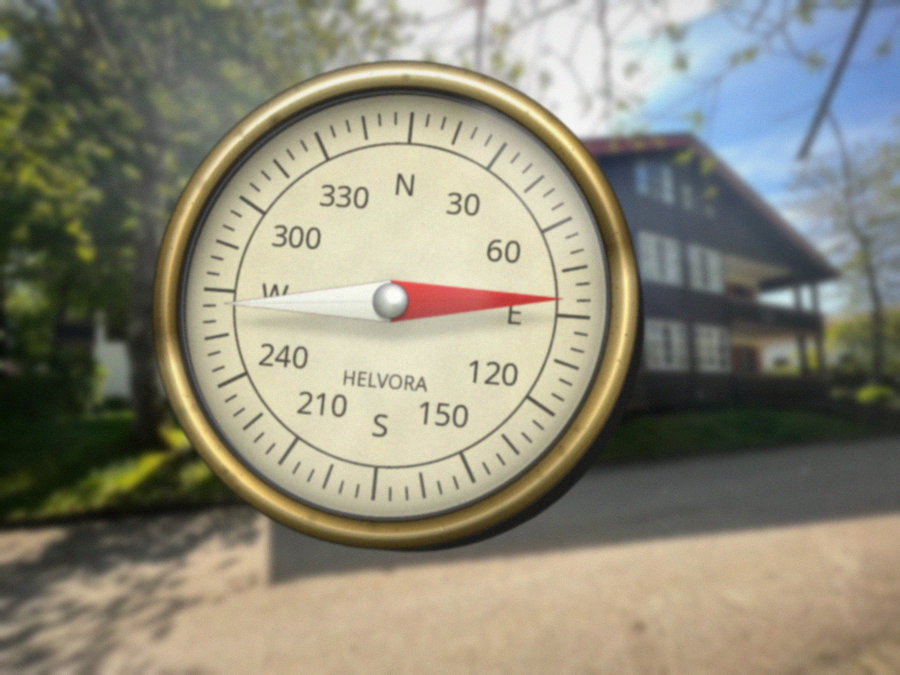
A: 85 °
